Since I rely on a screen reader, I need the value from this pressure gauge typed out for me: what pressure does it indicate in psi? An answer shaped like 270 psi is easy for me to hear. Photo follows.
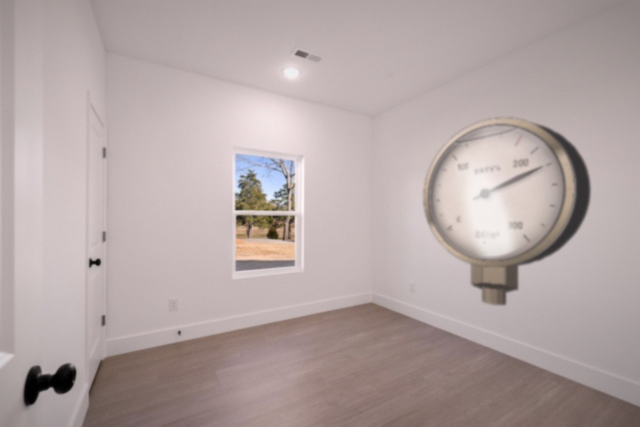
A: 220 psi
